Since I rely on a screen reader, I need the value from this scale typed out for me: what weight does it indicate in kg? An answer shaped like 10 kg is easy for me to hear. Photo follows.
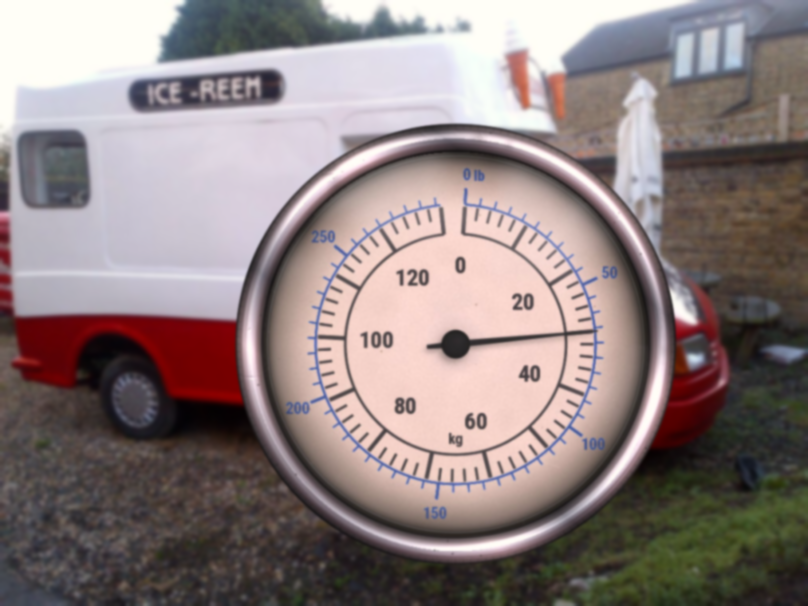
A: 30 kg
